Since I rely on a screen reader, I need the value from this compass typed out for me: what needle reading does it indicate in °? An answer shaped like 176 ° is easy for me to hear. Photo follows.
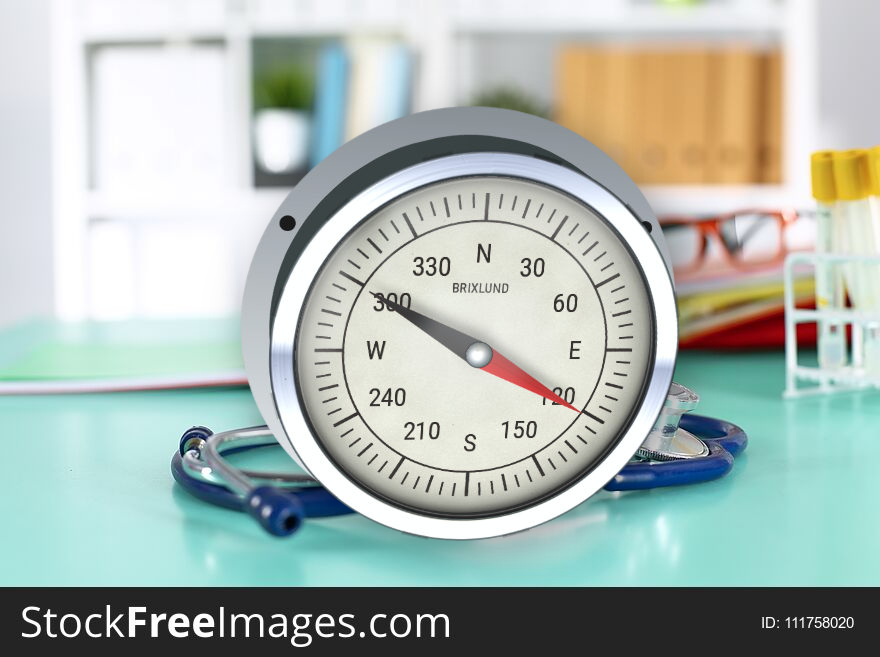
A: 120 °
